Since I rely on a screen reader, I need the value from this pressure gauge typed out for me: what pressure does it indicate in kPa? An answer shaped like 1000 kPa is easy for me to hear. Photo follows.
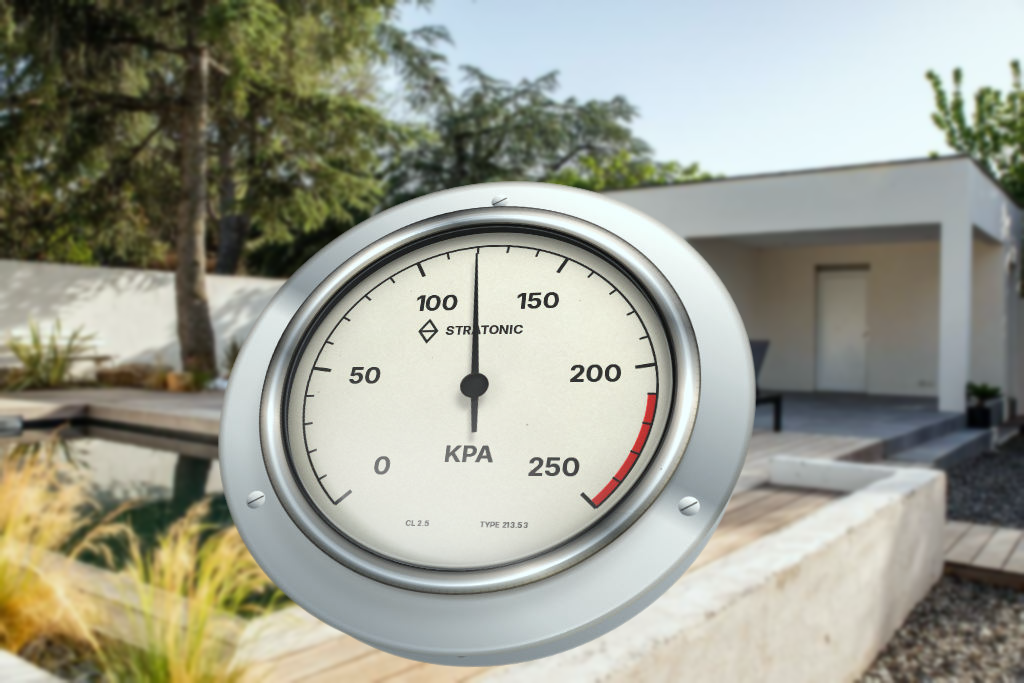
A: 120 kPa
